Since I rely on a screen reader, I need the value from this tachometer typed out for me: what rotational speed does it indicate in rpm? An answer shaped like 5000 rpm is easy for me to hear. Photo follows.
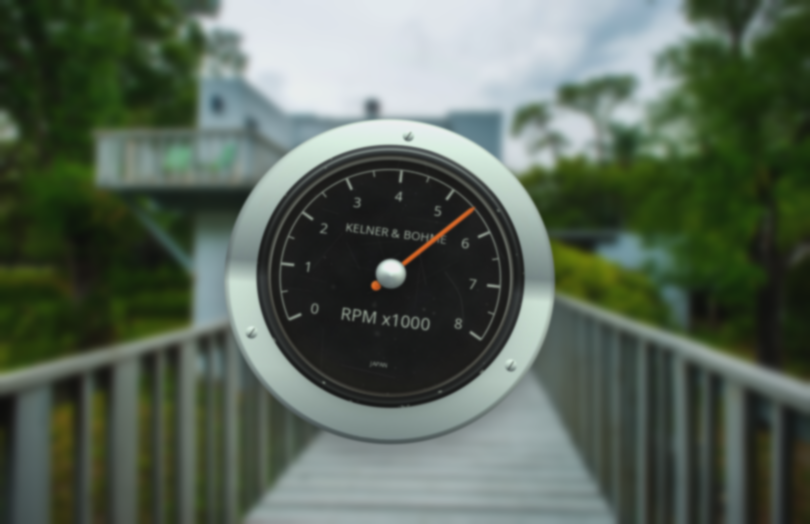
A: 5500 rpm
